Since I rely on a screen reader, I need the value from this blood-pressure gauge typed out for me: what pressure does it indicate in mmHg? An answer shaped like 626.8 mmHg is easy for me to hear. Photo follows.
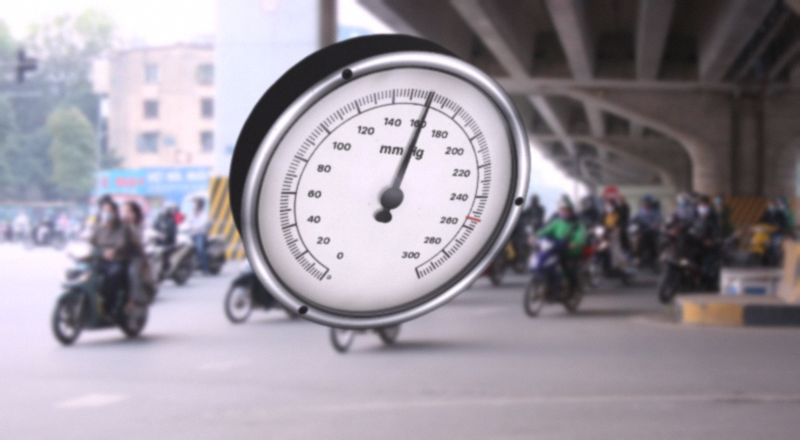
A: 160 mmHg
